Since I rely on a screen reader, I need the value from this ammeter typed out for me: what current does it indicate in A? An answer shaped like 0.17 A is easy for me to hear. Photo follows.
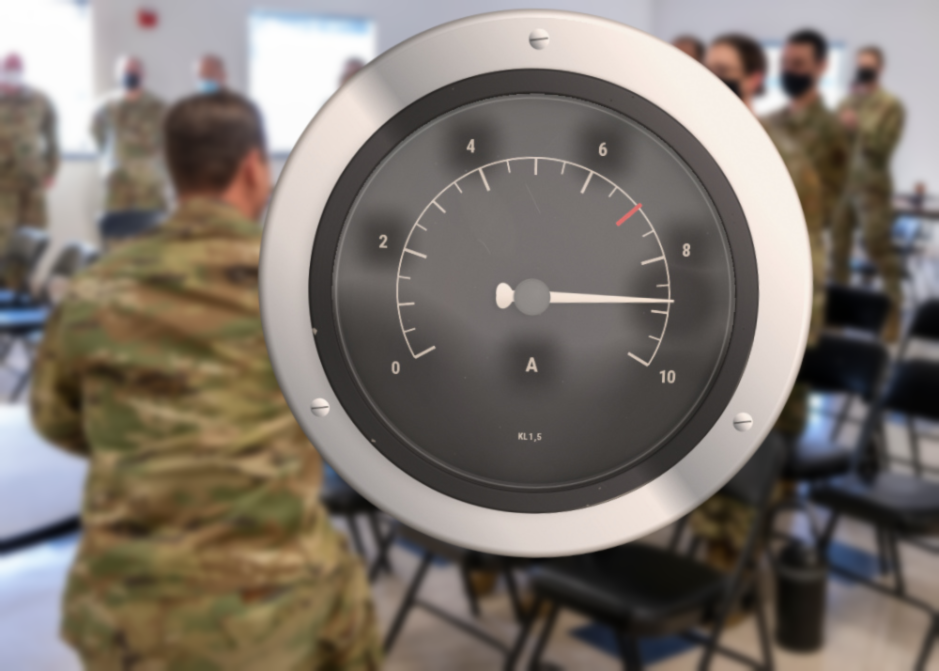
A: 8.75 A
